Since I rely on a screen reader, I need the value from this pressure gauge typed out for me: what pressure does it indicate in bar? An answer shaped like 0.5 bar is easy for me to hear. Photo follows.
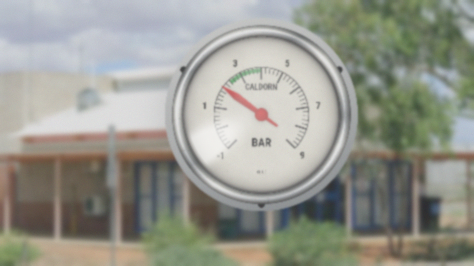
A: 2 bar
